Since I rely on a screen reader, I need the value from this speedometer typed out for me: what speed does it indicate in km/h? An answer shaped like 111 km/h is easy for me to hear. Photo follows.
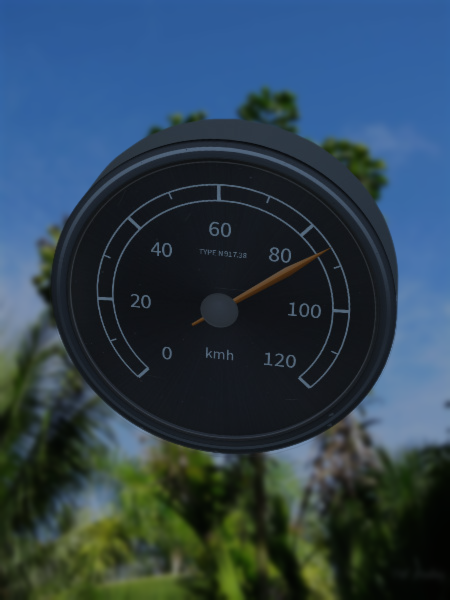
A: 85 km/h
